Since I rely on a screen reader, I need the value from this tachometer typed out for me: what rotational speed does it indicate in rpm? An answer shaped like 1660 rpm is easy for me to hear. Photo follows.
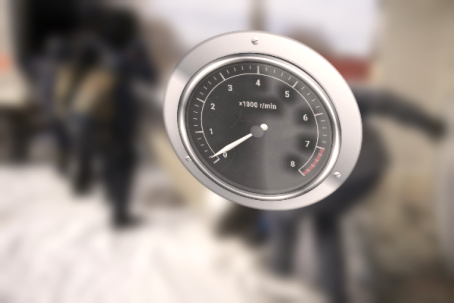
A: 200 rpm
